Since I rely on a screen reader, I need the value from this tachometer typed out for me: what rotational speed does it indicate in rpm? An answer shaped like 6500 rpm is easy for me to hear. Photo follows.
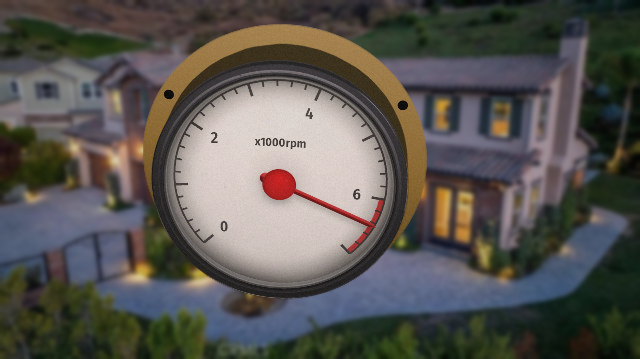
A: 6400 rpm
